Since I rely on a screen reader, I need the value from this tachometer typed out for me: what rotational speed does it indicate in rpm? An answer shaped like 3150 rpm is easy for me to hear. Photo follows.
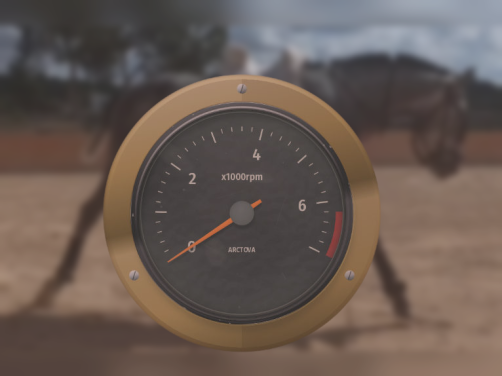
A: 0 rpm
